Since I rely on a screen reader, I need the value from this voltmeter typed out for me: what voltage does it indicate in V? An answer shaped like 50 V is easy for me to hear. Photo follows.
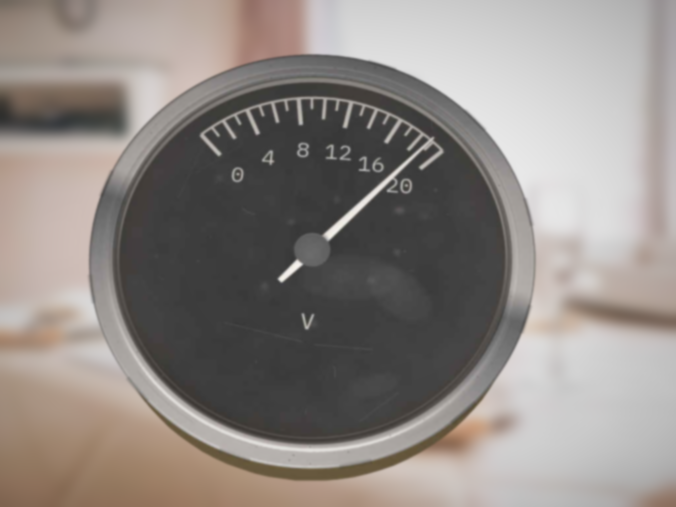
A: 19 V
